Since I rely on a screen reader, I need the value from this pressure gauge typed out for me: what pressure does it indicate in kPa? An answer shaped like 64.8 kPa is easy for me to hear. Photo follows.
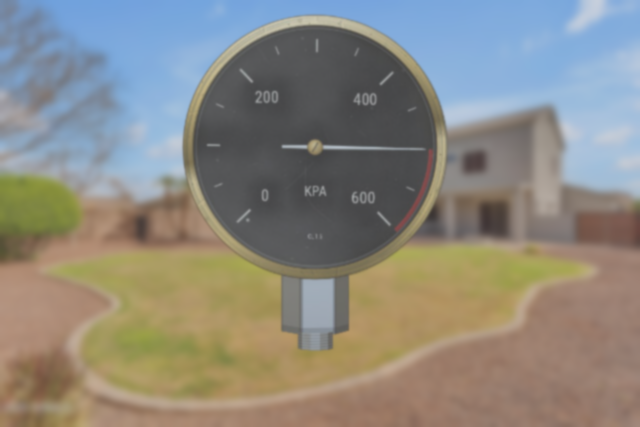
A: 500 kPa
